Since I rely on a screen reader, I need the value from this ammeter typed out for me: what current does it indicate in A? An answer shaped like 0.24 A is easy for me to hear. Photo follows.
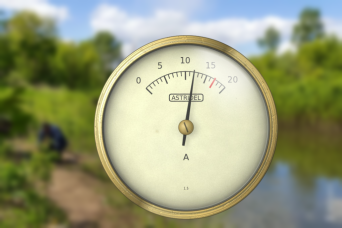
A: 12 A
